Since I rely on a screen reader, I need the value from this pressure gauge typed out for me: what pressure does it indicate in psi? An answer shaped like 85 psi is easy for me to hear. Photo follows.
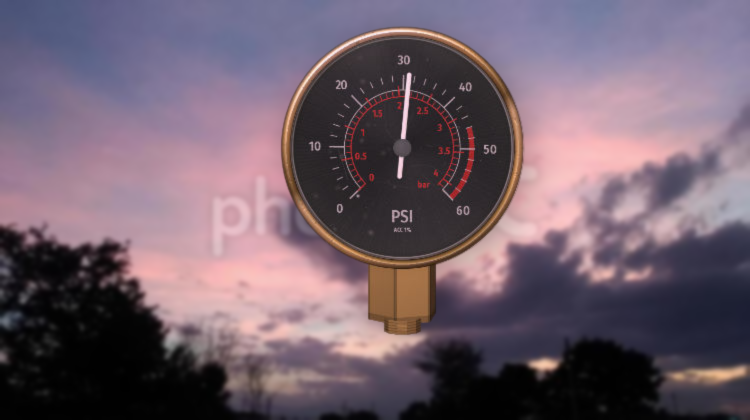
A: 31 psi
